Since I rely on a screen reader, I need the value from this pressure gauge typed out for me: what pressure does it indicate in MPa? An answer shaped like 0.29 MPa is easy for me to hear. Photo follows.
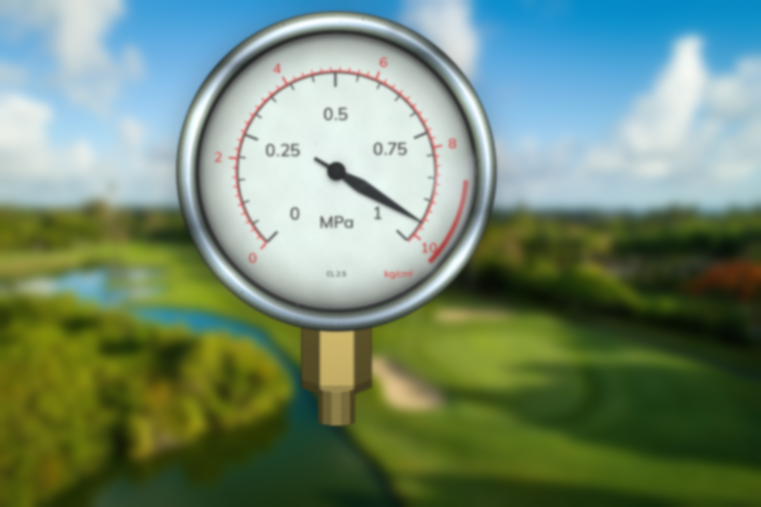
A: 0.95 MPa
